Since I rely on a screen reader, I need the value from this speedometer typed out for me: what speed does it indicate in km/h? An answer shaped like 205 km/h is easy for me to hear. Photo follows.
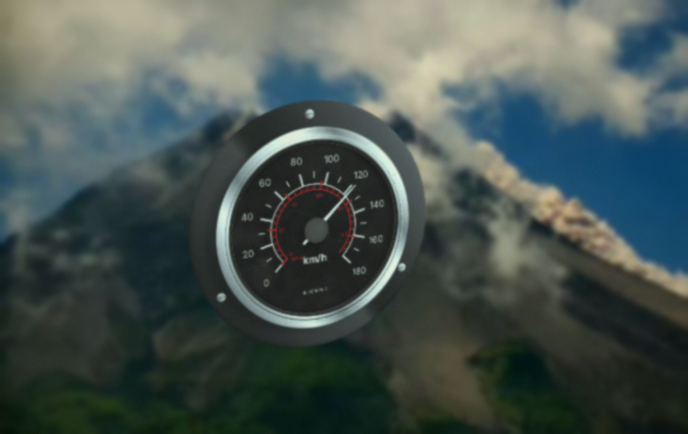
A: 120 km/h
